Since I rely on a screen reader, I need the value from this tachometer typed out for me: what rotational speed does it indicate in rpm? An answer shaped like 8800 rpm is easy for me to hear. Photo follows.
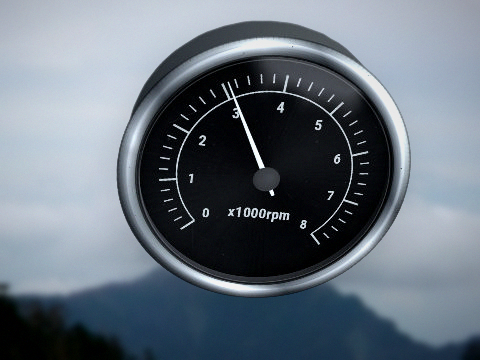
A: 3100 rpm
